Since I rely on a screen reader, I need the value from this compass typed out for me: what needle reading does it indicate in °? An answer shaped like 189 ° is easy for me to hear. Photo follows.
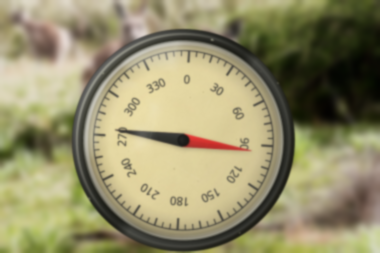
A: 95 °
